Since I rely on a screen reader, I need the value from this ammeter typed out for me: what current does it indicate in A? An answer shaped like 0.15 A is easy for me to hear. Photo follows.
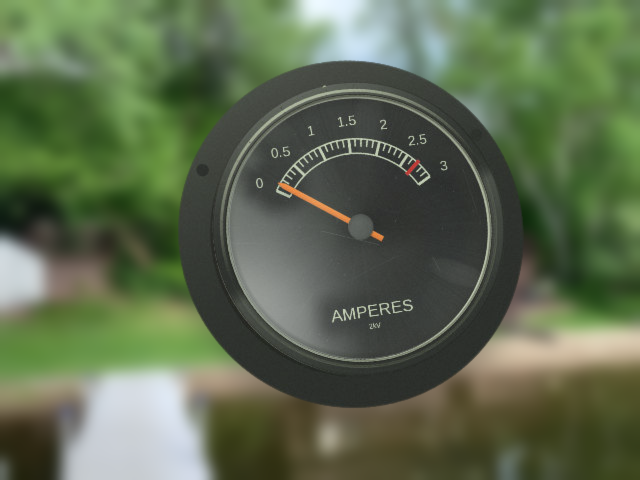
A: 0.1 A
